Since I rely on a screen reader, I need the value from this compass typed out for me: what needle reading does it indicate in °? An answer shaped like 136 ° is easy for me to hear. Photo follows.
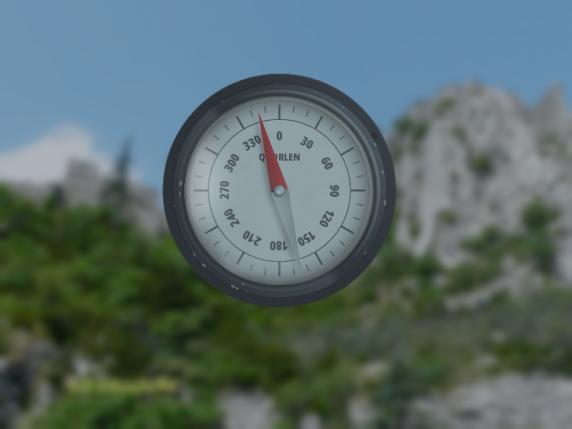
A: 345 °
